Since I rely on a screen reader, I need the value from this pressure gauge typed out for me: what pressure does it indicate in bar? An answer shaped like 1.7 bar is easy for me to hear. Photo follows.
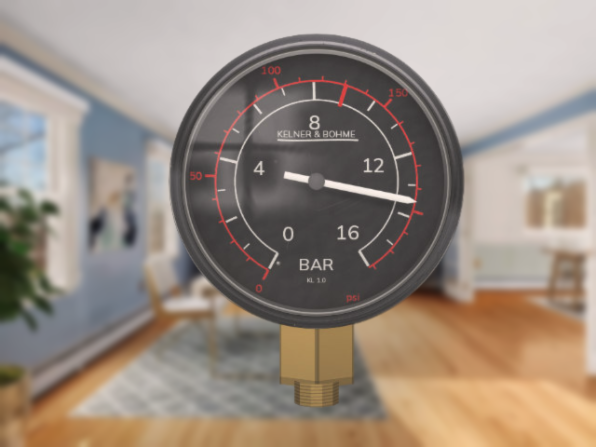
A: 13.5 bar
